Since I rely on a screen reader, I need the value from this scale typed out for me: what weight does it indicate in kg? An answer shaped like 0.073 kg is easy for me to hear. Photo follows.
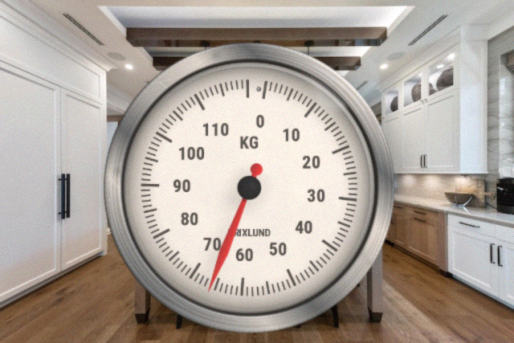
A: 66 kg
